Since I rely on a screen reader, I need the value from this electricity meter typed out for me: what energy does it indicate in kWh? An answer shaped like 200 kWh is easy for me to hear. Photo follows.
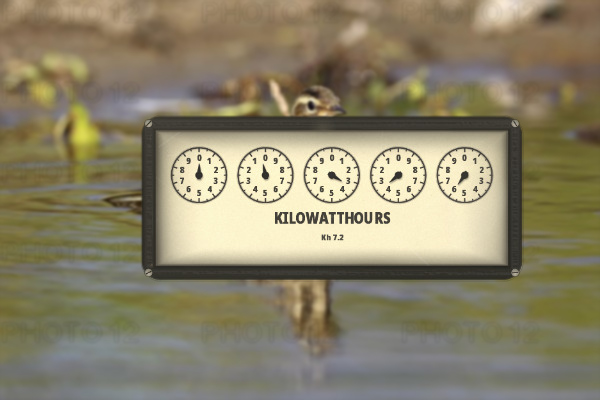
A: 336 kWh
